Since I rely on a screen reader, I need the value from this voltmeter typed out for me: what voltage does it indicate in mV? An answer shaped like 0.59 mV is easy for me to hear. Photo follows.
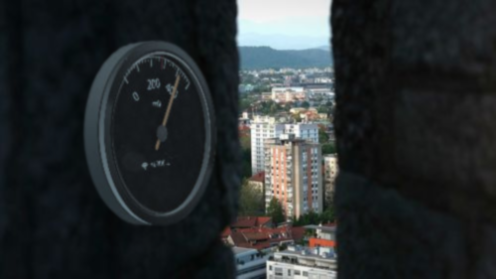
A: 400 mV
